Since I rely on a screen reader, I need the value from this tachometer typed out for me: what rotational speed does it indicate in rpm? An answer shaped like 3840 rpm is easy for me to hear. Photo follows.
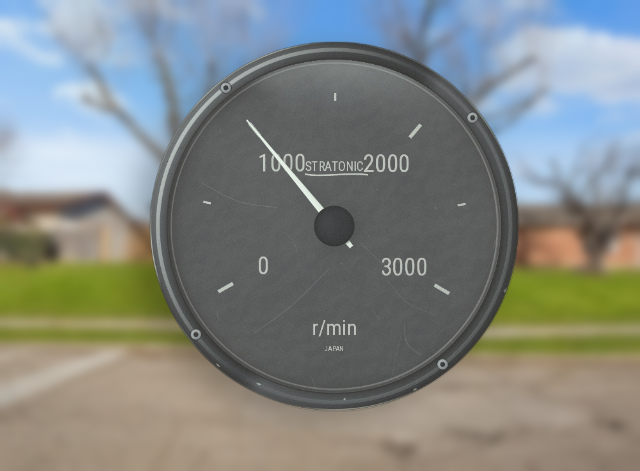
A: 1000 rpm
